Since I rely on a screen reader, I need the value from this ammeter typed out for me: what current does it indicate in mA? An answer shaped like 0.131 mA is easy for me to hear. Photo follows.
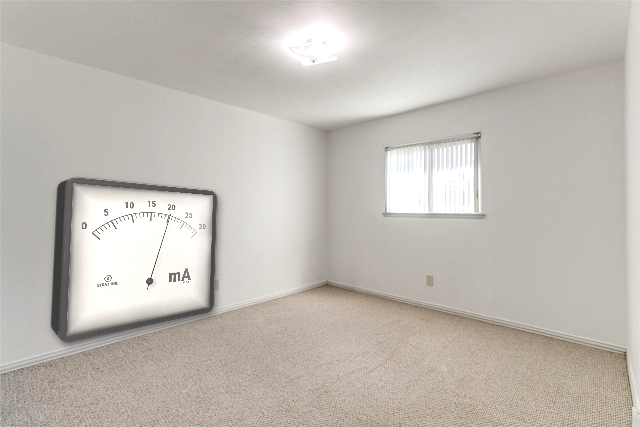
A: 20 mA
